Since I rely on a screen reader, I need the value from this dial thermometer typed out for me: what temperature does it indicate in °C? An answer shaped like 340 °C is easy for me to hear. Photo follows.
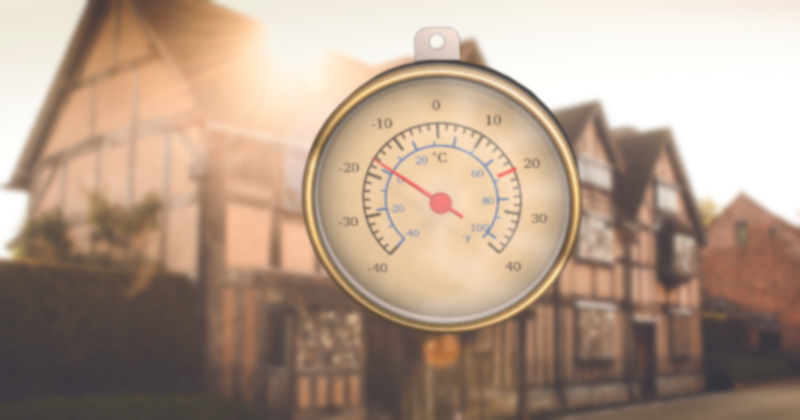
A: -16 °C
